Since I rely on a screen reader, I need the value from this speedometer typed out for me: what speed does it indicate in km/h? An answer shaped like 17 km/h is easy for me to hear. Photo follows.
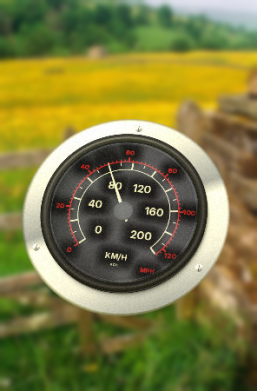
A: 80 km/h
